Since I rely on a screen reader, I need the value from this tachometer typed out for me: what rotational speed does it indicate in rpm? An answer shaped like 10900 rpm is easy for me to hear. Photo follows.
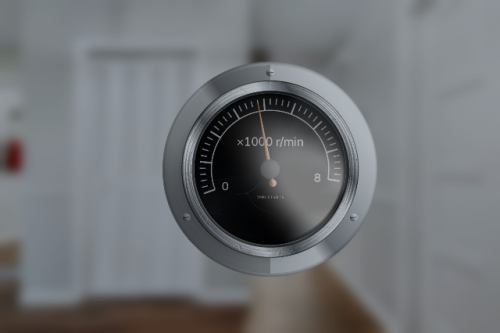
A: 3800 rpm
